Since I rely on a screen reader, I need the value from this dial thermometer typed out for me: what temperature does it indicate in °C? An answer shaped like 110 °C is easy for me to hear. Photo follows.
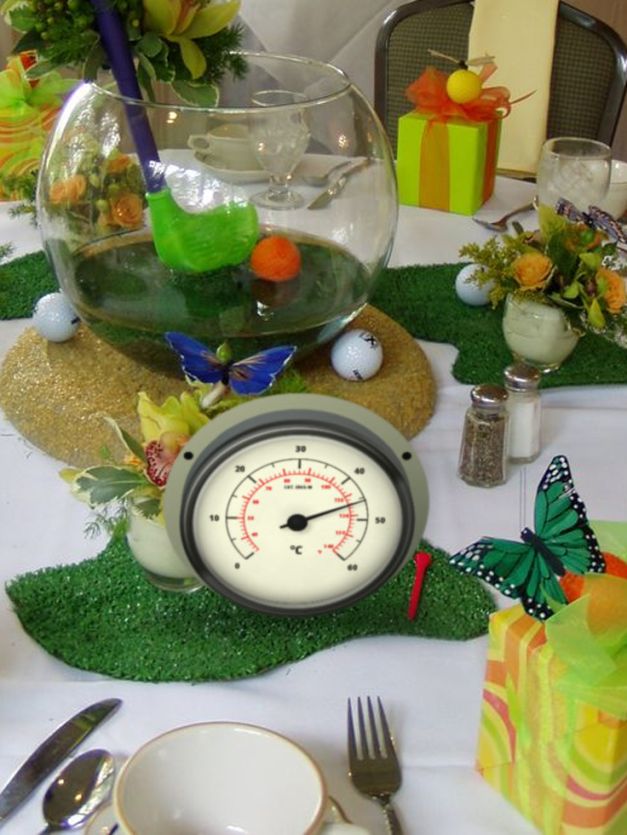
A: 45 °C
